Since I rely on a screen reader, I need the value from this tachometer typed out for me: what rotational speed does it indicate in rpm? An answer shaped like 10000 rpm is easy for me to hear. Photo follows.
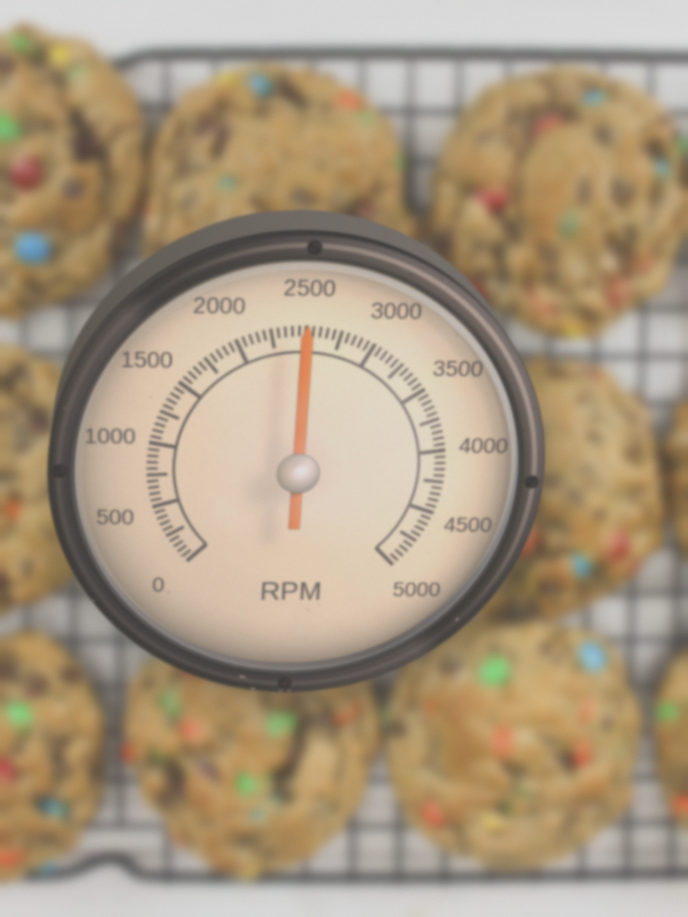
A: 2500 rpm
